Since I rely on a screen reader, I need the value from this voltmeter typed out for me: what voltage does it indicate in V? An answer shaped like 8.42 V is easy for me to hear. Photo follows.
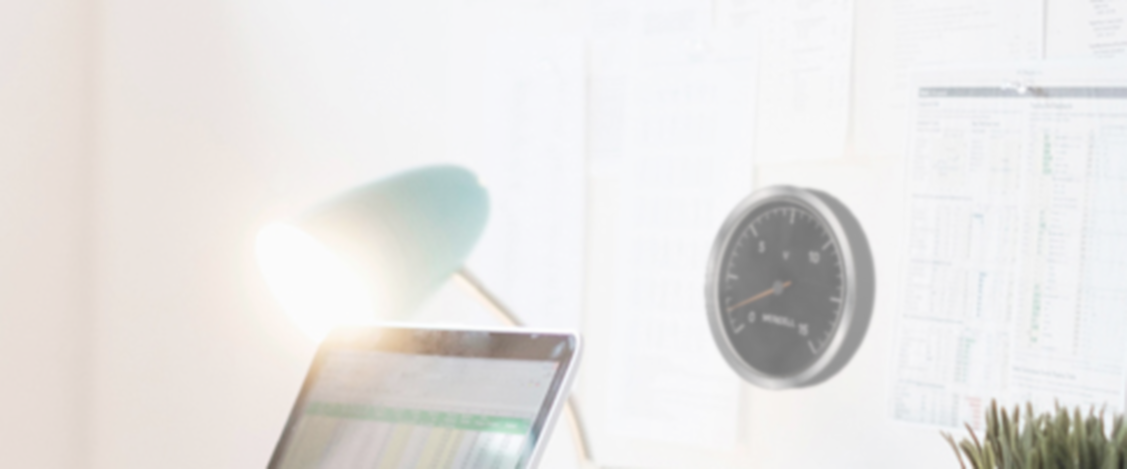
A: 1 V
